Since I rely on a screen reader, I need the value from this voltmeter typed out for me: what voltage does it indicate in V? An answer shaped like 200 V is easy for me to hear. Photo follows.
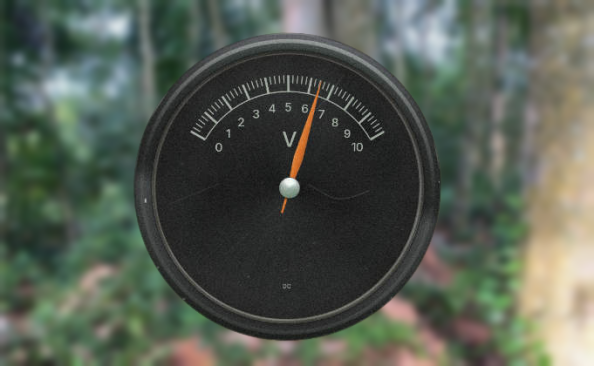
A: 6.4 V
